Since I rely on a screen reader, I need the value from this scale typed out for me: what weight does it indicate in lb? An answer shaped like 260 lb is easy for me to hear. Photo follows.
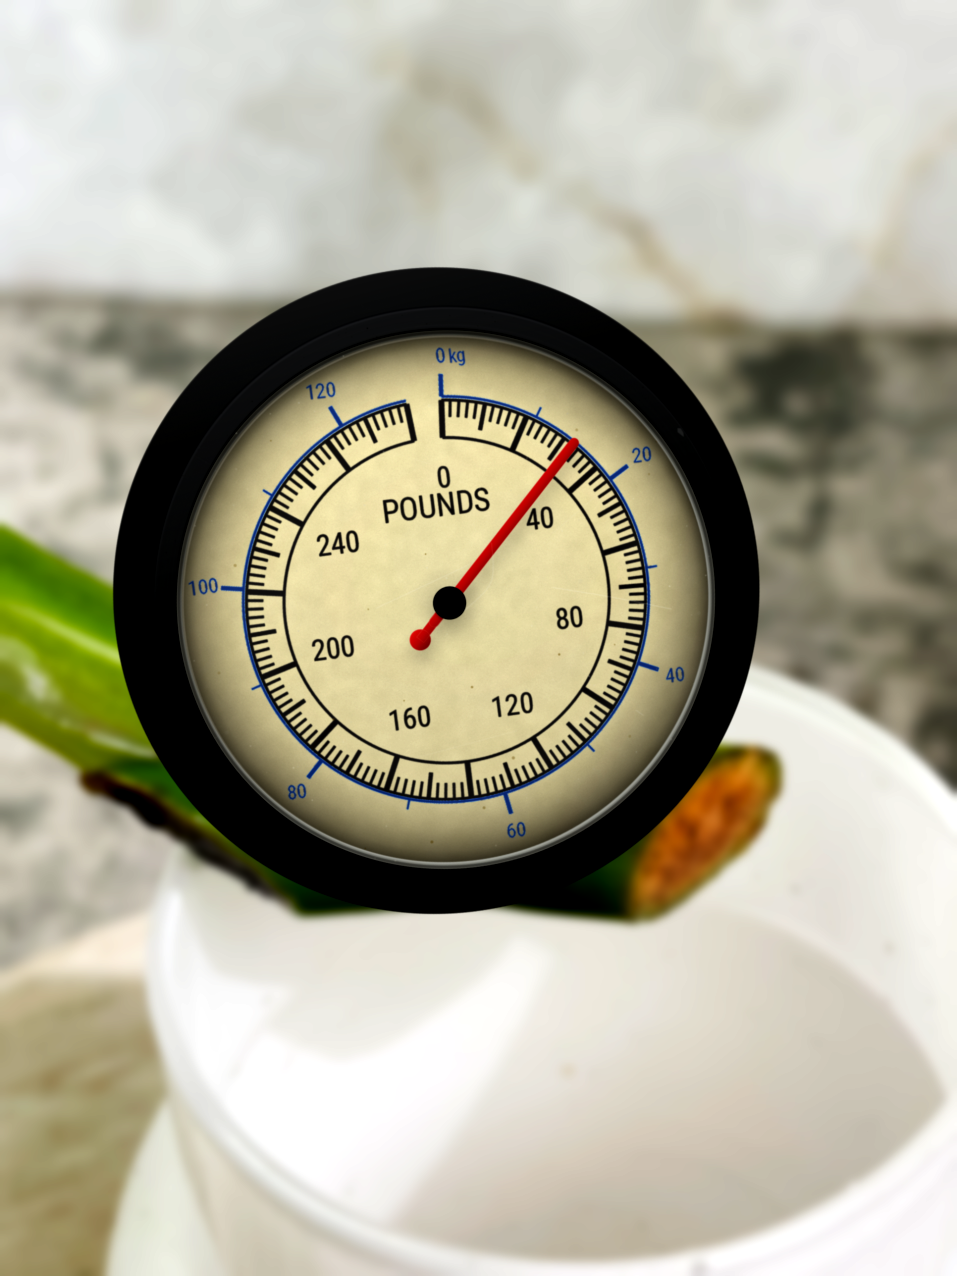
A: 32 lb
